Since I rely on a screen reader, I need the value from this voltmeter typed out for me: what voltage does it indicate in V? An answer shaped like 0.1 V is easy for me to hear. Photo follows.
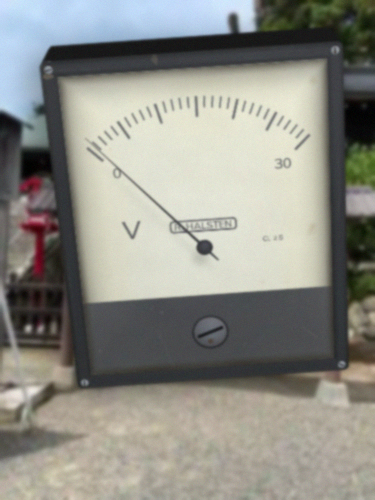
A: 1 V
